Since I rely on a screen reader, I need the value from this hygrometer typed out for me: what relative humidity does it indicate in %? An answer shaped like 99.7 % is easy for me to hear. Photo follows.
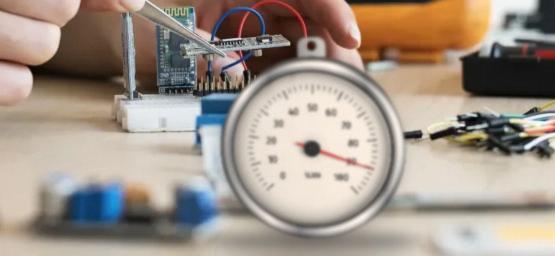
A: 90 %
